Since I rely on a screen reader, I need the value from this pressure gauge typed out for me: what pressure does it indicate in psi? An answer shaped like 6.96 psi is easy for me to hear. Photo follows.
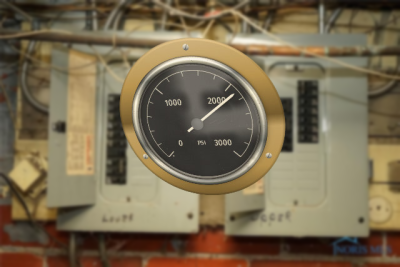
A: 2100 psi
